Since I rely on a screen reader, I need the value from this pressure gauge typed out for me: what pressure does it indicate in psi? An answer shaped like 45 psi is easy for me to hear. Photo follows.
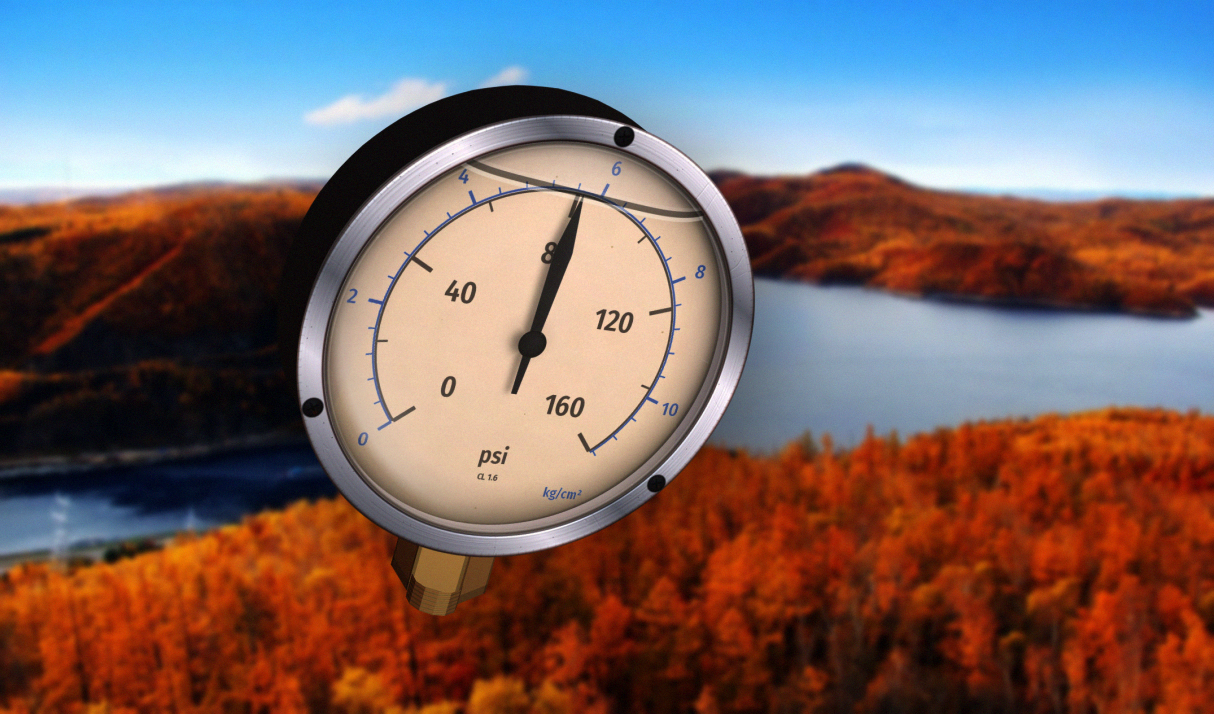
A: 80 psi
